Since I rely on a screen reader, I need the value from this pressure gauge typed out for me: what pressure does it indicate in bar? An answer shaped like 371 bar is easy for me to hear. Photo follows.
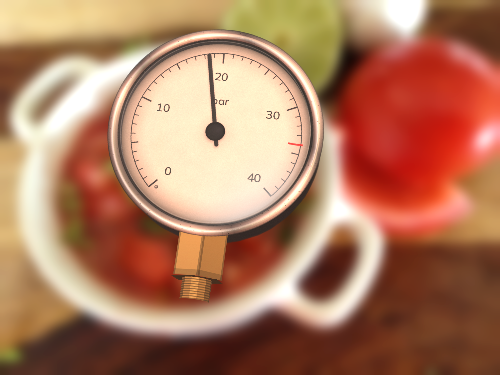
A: 18.5 bar
